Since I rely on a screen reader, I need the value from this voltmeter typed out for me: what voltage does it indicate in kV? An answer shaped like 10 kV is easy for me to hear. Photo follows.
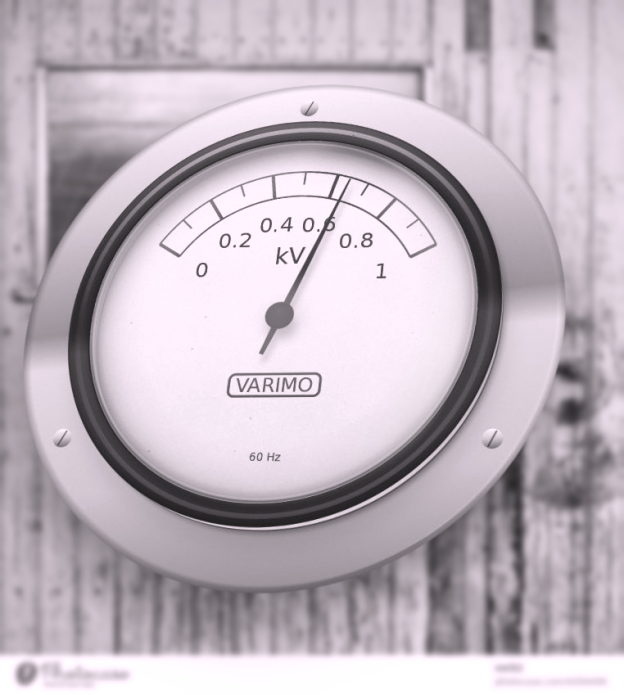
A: 0.65 kV
